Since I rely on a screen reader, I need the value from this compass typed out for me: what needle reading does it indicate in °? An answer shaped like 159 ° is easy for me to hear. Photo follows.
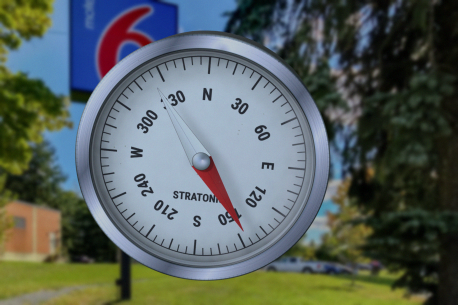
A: 145 °
